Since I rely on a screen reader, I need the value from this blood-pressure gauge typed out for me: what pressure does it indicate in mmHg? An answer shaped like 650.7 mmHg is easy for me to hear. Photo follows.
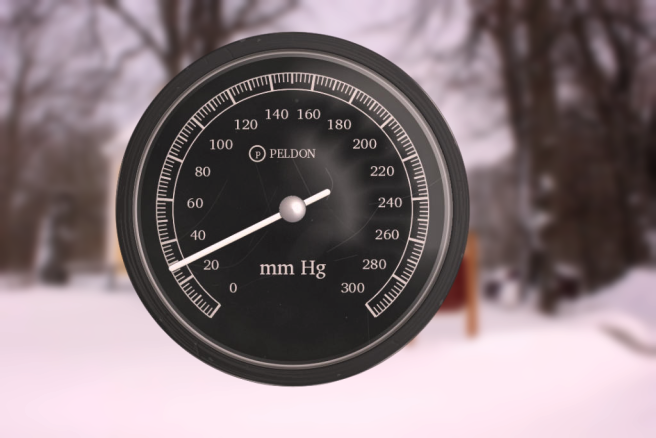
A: 28 mmHg
